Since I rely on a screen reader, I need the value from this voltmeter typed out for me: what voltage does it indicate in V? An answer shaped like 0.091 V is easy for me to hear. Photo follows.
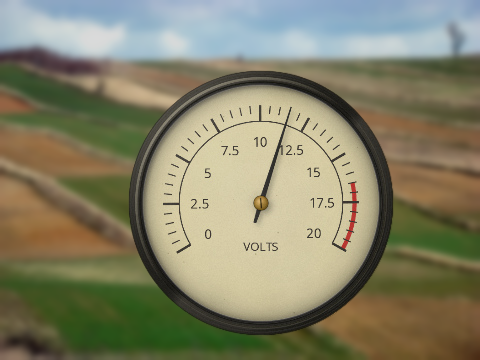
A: 11.5 V
